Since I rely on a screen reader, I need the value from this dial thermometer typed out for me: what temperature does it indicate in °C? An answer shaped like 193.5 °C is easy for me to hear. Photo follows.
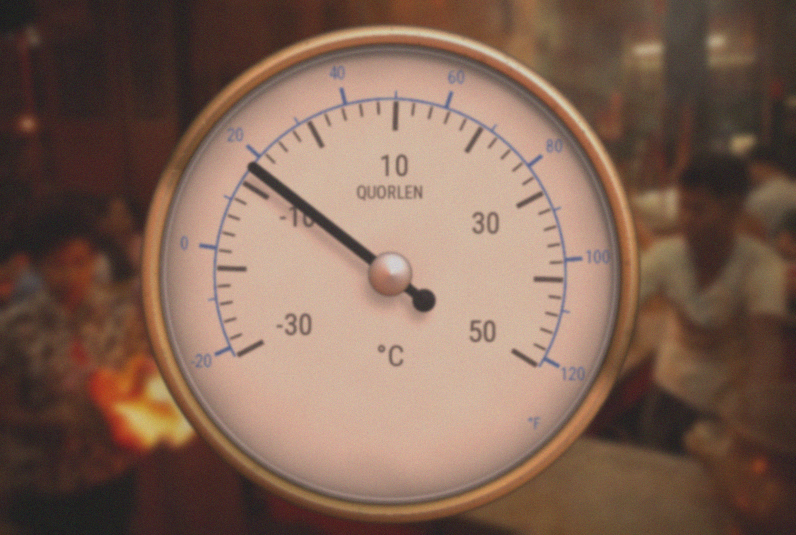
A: -8 °C
